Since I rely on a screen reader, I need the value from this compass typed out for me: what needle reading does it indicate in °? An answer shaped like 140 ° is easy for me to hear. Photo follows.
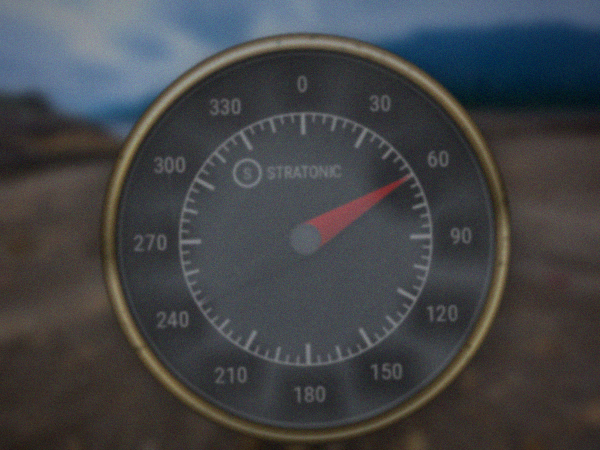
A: 60 °
